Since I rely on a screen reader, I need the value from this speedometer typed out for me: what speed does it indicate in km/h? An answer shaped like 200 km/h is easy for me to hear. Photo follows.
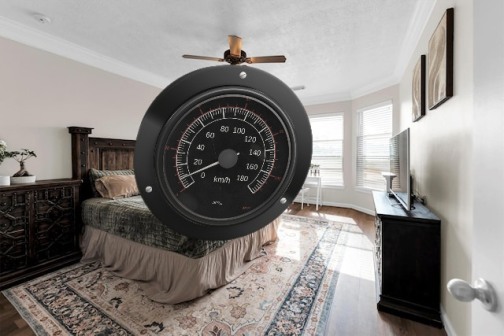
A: 10 km/h
